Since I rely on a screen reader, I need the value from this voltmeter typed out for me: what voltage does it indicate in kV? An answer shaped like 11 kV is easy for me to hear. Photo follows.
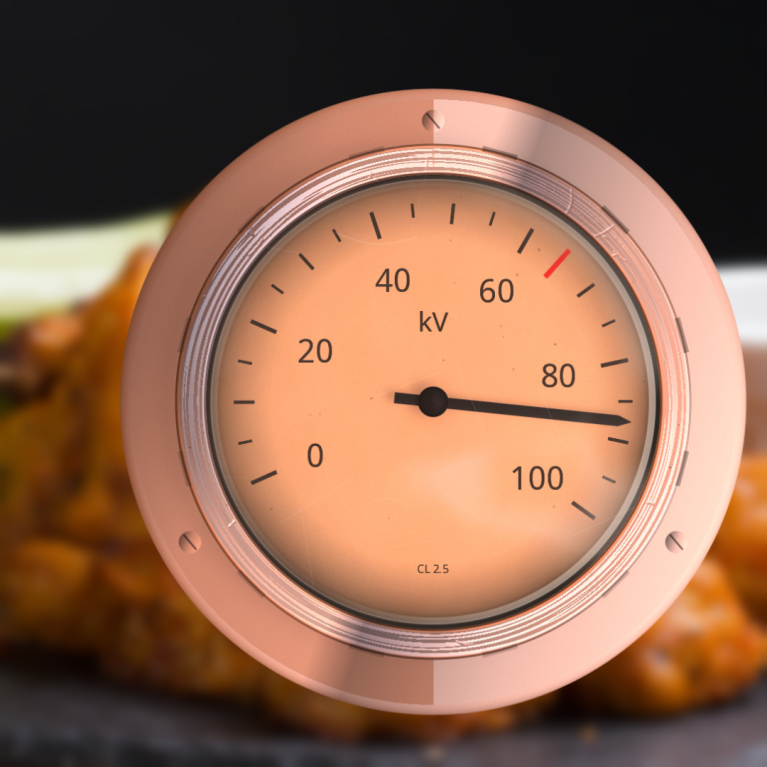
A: 87.5 kV
